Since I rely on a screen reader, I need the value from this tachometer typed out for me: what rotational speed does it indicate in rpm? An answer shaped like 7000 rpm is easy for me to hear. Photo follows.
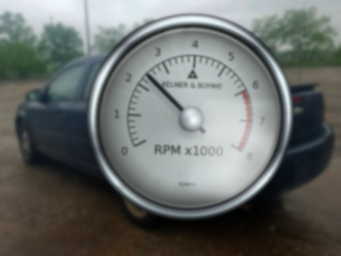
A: 2400 rpm
